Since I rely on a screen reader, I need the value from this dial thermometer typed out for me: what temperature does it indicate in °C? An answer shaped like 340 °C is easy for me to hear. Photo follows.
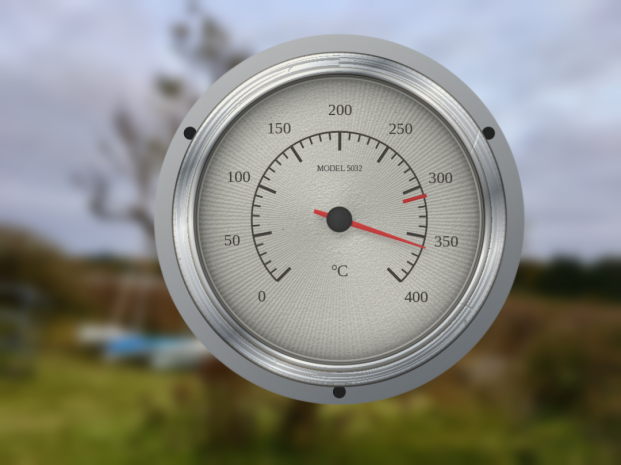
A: 360 °C
